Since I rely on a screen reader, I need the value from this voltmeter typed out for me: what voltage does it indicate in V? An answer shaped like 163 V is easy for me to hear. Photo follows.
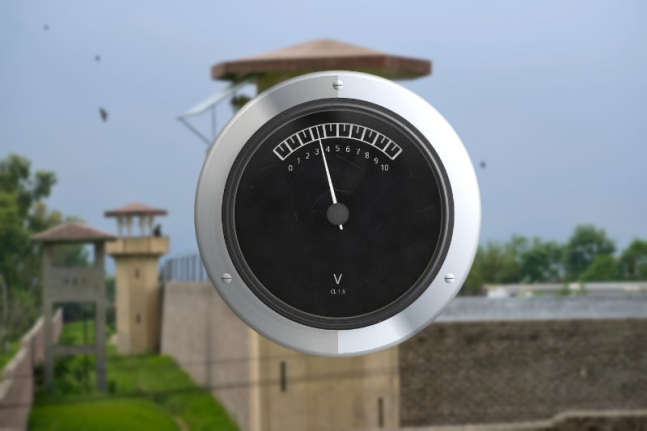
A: 3.5 V
